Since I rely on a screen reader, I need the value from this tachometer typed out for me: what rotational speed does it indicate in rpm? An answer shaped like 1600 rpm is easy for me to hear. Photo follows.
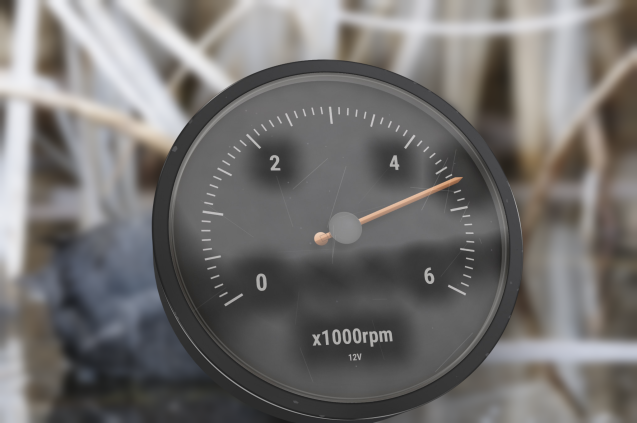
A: 4700 rpm
